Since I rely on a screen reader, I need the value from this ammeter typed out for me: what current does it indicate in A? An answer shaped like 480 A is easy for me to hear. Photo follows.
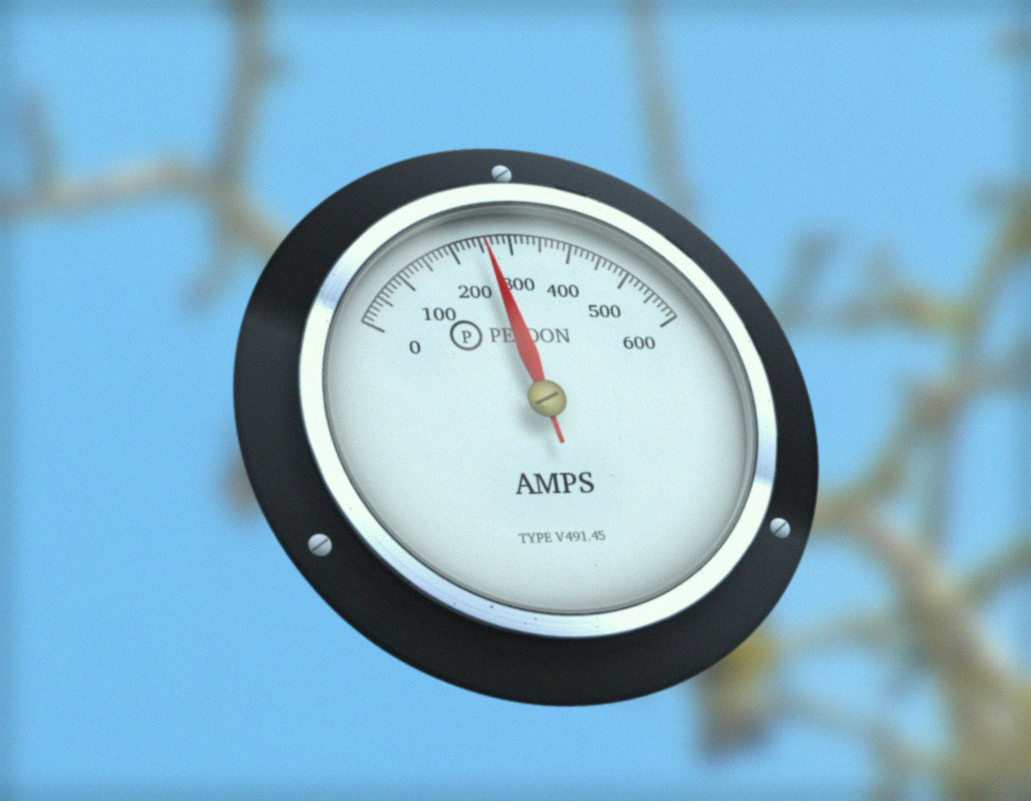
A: 250 A
